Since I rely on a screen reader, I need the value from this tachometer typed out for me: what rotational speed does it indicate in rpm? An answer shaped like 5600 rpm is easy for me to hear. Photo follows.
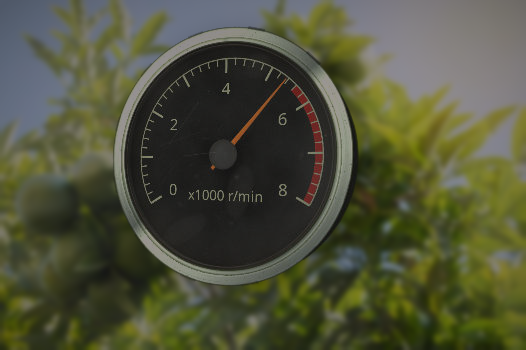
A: 5400 rpm
